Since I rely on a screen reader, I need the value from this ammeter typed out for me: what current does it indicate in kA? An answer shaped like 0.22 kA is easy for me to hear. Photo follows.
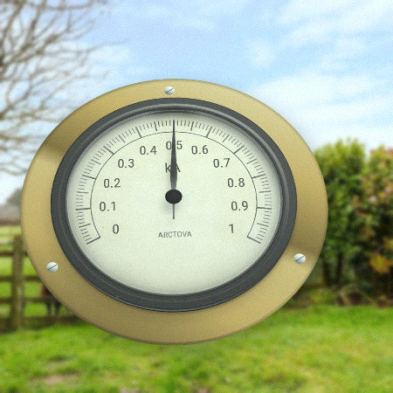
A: 0.5 kA
